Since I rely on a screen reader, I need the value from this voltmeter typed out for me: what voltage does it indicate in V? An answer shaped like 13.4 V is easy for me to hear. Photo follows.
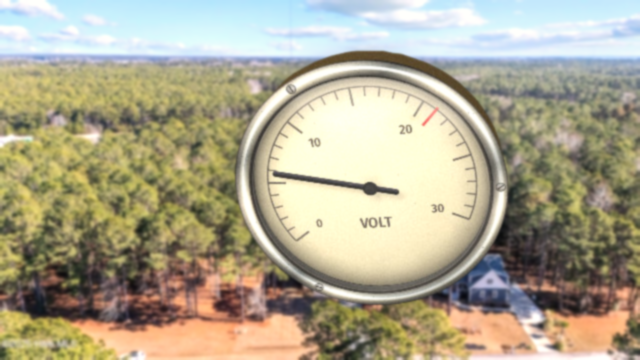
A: 6 V
